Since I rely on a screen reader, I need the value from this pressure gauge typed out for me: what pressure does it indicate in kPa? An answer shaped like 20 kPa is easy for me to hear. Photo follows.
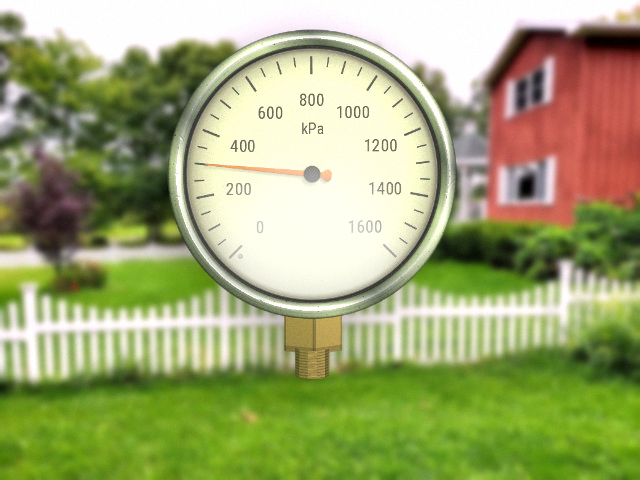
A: 300 kPa
